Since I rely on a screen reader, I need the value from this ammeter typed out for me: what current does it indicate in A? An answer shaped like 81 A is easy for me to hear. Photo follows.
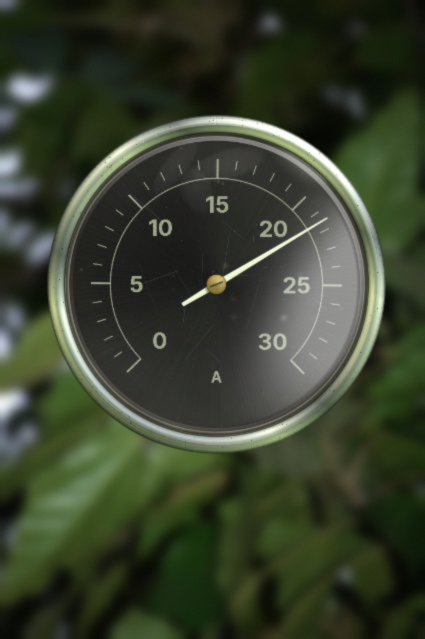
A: 21.5 A
